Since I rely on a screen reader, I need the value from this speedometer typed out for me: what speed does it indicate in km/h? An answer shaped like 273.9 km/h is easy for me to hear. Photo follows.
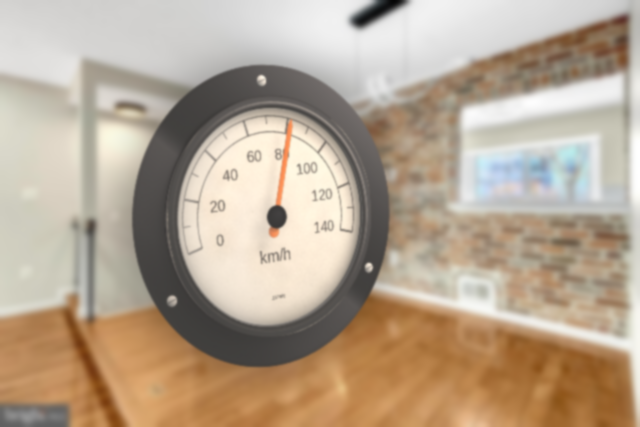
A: 80 km/h
